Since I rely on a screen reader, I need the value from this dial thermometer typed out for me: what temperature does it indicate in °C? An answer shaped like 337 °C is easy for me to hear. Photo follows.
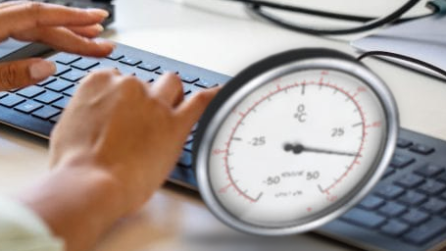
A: 35 °C
